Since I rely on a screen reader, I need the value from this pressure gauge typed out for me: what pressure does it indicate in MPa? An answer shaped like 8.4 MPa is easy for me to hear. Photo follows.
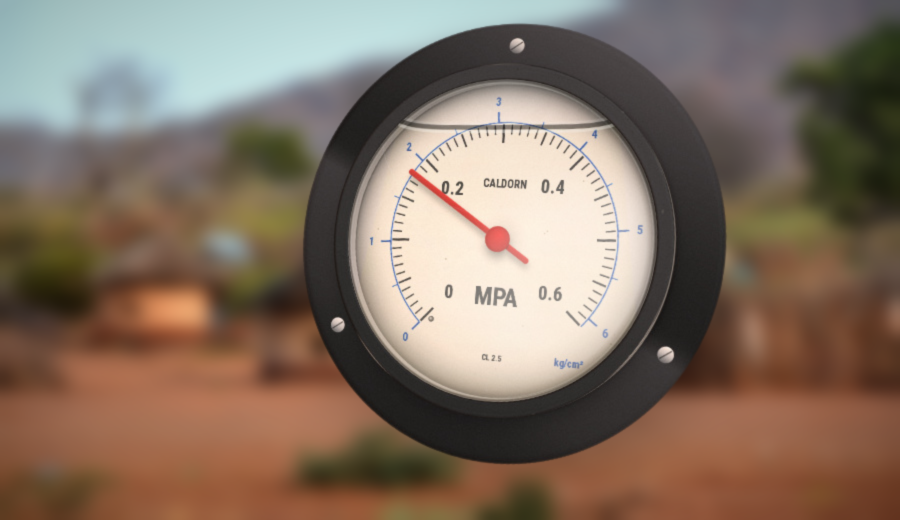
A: 0.18 MPa
